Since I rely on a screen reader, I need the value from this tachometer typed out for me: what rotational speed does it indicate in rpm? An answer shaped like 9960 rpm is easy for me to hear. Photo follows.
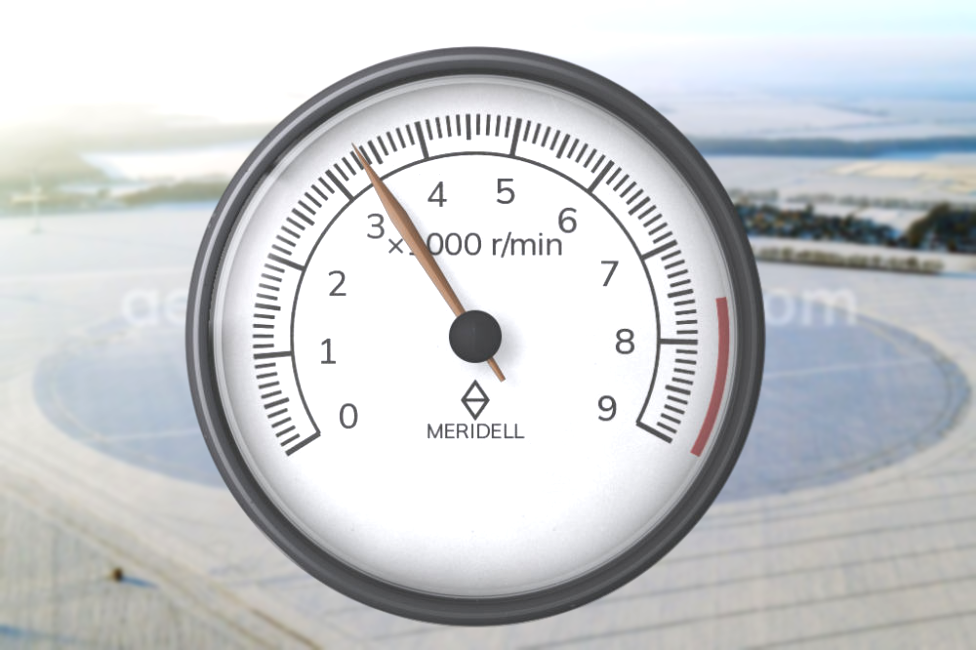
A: 3350 rpm
